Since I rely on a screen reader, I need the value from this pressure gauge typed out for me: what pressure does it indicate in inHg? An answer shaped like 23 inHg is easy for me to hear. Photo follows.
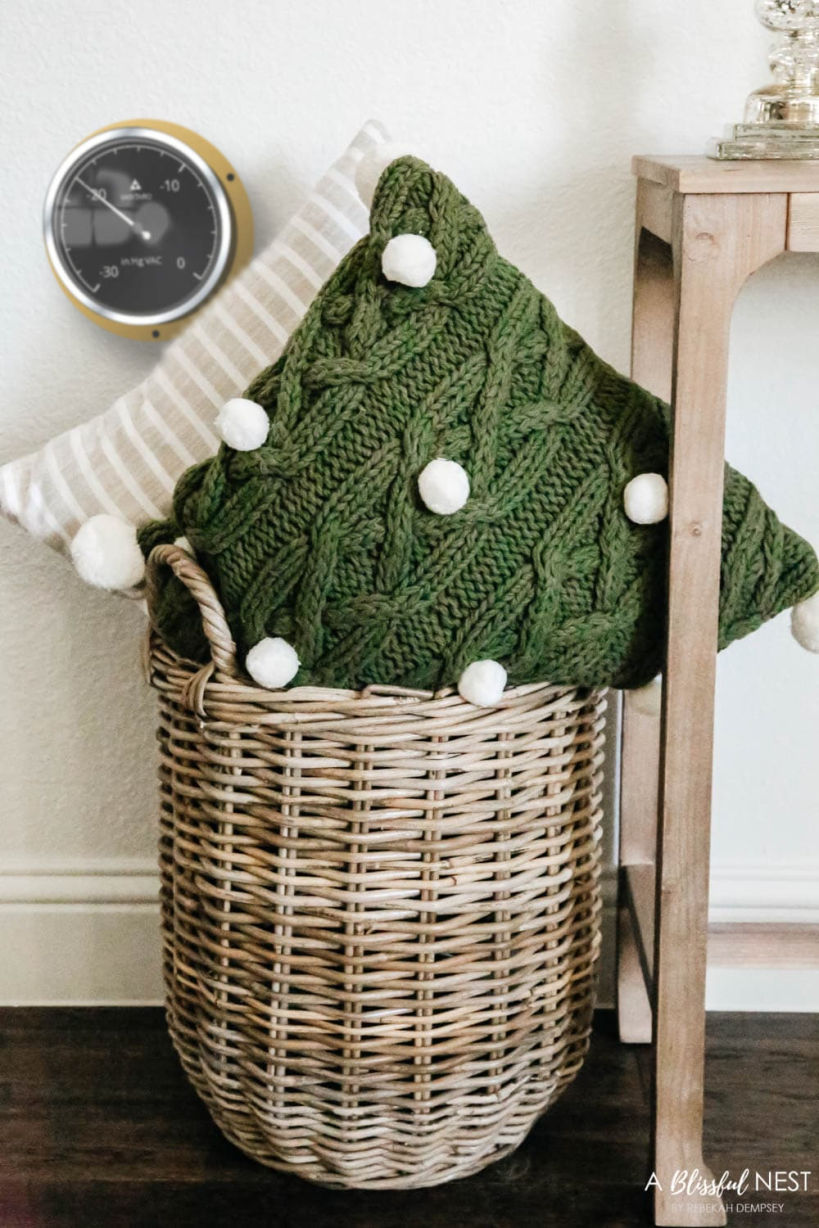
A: -20 inHg
